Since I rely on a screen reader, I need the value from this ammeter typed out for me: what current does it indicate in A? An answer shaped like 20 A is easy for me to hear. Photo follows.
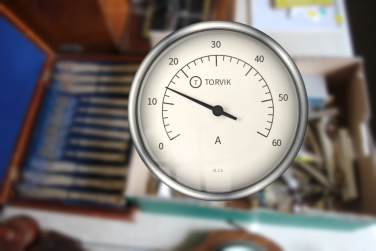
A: 14 A
